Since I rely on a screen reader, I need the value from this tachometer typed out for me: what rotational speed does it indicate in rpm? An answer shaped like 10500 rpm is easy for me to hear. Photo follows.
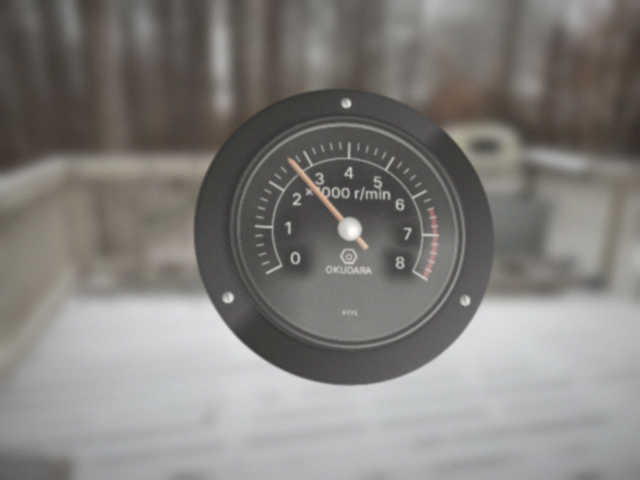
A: 2600 rpm
